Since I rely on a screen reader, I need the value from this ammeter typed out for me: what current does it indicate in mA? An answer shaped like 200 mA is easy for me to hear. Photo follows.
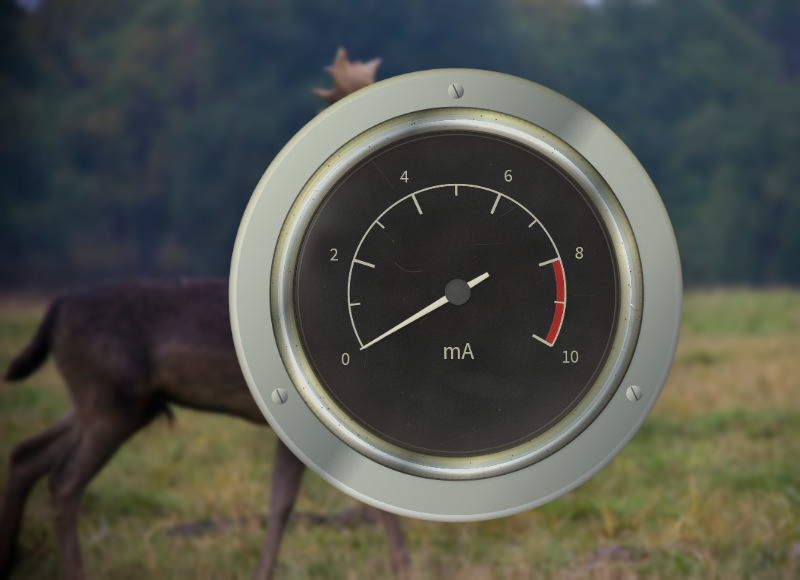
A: 0 mA
